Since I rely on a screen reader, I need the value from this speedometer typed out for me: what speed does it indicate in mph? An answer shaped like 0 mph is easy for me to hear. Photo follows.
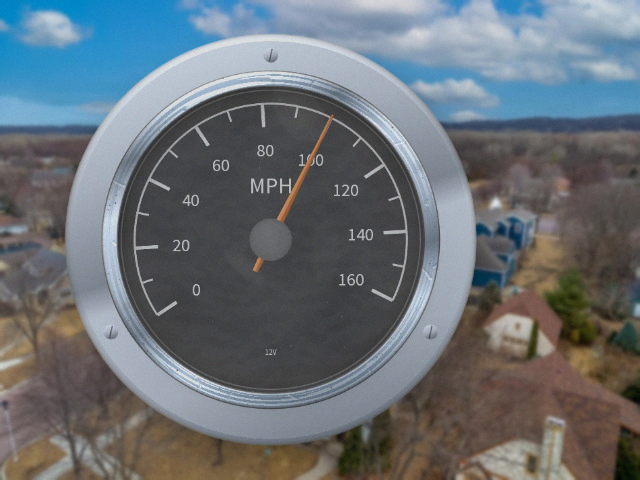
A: 100 mph
